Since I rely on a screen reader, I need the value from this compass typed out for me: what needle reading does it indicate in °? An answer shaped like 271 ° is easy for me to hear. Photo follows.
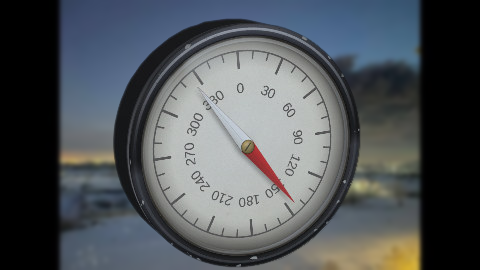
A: 145 °
